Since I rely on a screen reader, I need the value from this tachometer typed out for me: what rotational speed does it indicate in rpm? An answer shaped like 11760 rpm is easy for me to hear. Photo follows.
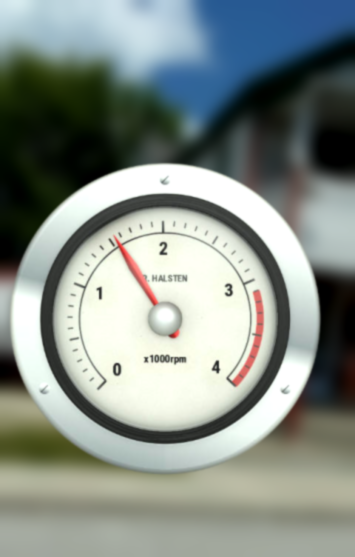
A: 1550 rpm
